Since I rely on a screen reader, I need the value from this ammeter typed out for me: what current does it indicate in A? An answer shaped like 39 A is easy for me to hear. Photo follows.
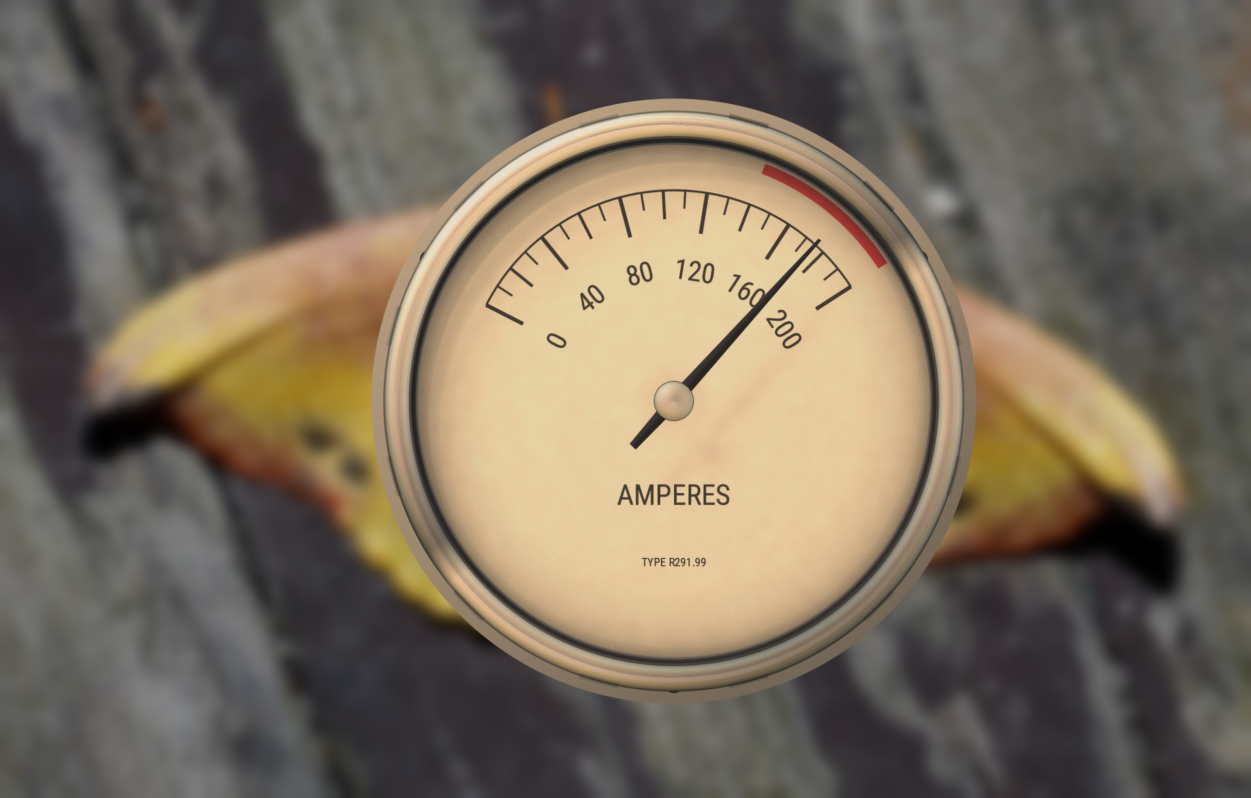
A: 175 A
